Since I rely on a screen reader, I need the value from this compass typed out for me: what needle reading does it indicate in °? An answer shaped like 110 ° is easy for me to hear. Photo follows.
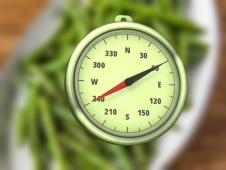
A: 240 °
